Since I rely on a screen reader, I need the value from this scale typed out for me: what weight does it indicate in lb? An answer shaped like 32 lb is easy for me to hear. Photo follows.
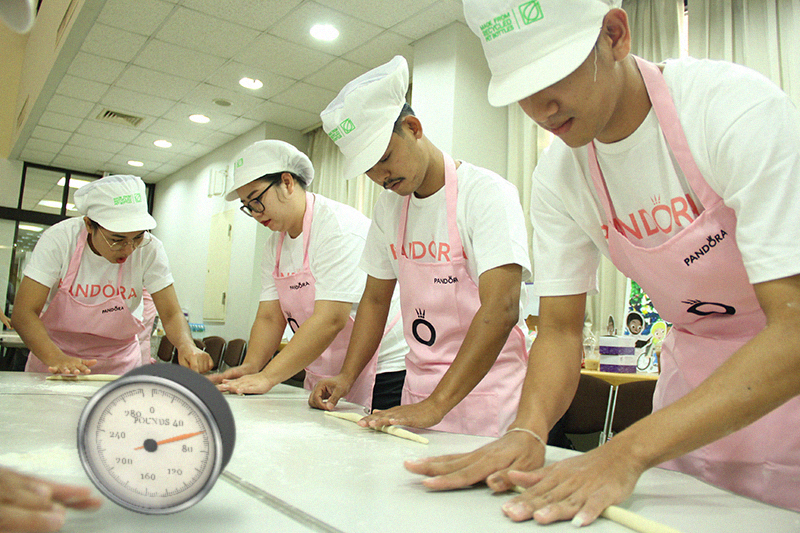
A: 60 lb
